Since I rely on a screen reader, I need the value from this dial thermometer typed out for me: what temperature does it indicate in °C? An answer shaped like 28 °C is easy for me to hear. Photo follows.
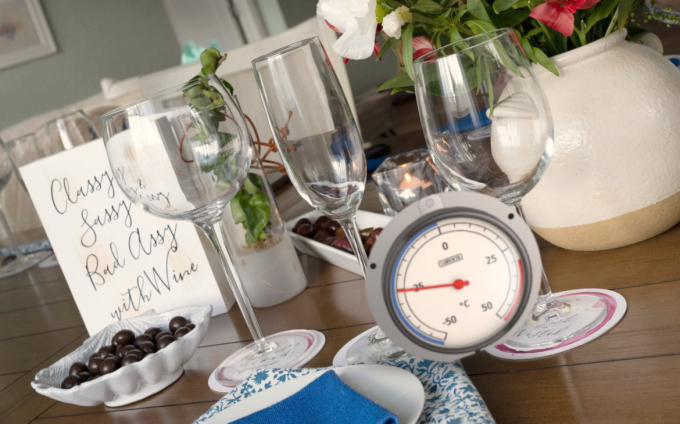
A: -25 °C
